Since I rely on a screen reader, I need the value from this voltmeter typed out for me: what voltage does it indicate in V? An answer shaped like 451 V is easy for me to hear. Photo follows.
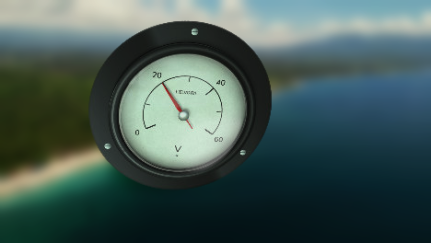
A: 20 V
